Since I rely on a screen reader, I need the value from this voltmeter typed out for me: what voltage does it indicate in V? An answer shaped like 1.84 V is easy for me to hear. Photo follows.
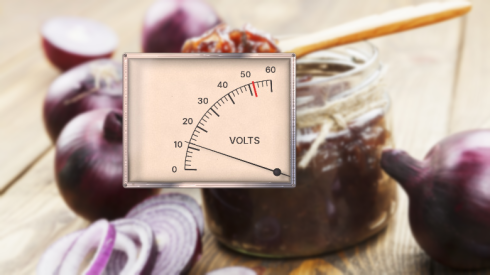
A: 12 V
